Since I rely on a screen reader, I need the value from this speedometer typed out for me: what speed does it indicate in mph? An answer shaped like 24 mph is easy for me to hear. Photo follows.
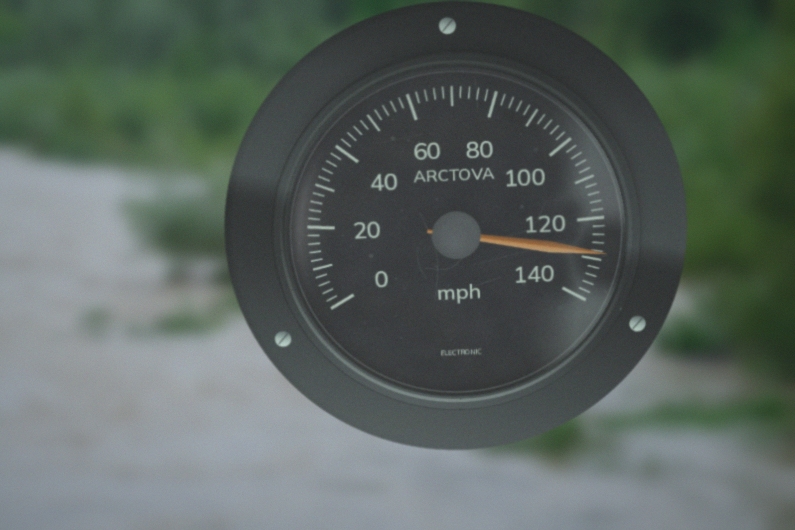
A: 128 mph
